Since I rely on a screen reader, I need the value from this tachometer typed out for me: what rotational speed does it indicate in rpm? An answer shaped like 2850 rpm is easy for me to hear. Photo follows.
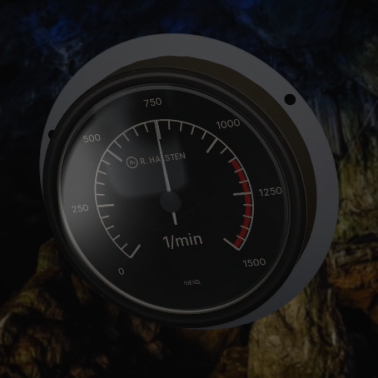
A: 750 rpm
